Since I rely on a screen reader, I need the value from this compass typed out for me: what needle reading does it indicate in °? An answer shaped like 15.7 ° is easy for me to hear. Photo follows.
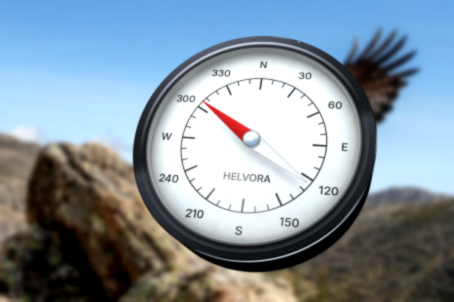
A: 305 °
